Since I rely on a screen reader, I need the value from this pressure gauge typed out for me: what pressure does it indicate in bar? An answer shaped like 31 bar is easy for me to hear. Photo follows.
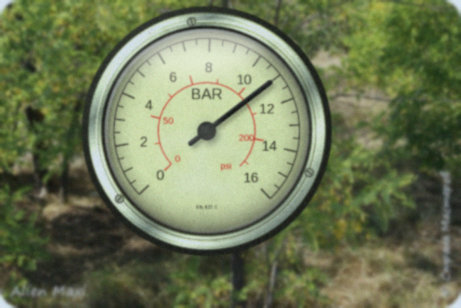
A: 11 bar
